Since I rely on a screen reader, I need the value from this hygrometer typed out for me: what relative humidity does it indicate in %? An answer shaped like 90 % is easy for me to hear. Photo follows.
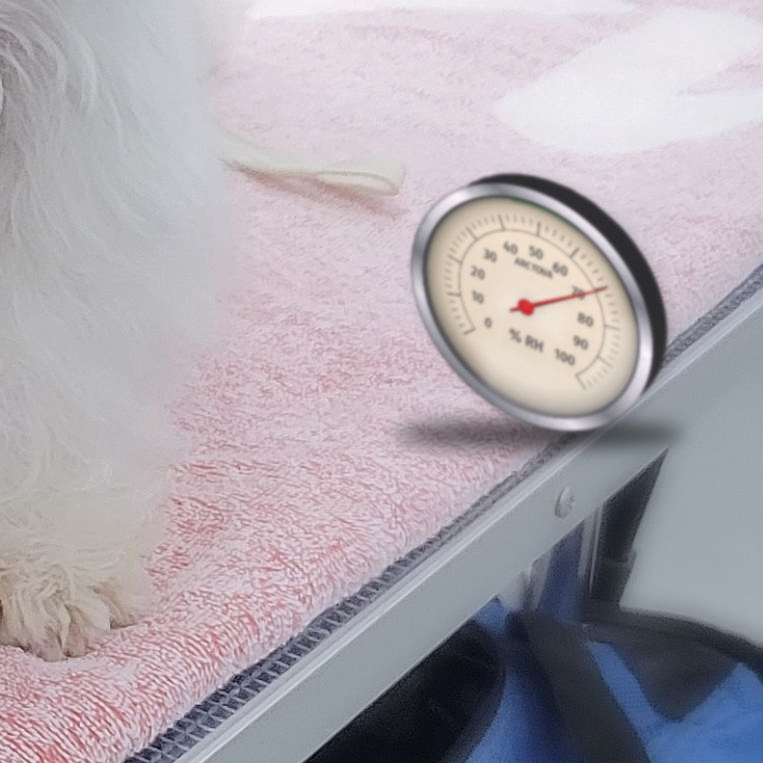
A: 70 %
